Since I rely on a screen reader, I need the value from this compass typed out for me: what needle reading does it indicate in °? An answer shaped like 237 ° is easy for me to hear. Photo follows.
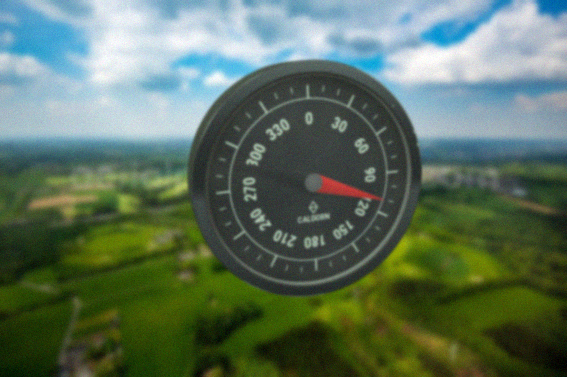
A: 110 °
